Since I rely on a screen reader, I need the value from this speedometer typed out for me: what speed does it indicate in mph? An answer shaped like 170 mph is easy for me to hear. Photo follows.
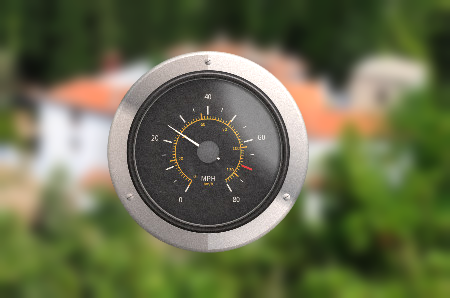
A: 25 mph
